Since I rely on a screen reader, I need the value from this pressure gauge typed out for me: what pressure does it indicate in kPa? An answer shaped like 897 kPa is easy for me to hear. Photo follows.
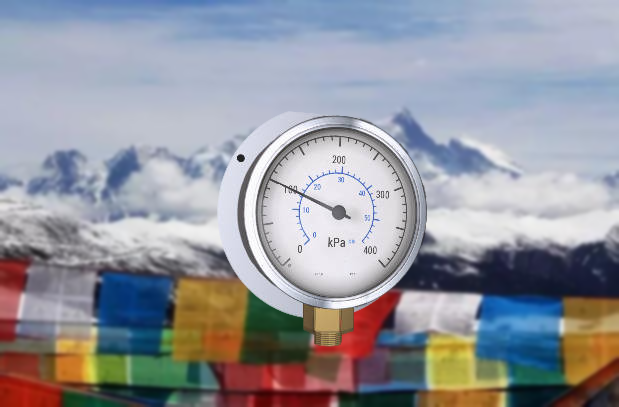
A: 100 kPa
